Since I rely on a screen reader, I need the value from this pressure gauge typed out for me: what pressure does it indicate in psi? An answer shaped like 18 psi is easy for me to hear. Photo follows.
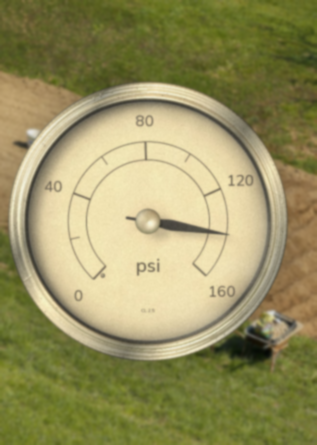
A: 140 psi
